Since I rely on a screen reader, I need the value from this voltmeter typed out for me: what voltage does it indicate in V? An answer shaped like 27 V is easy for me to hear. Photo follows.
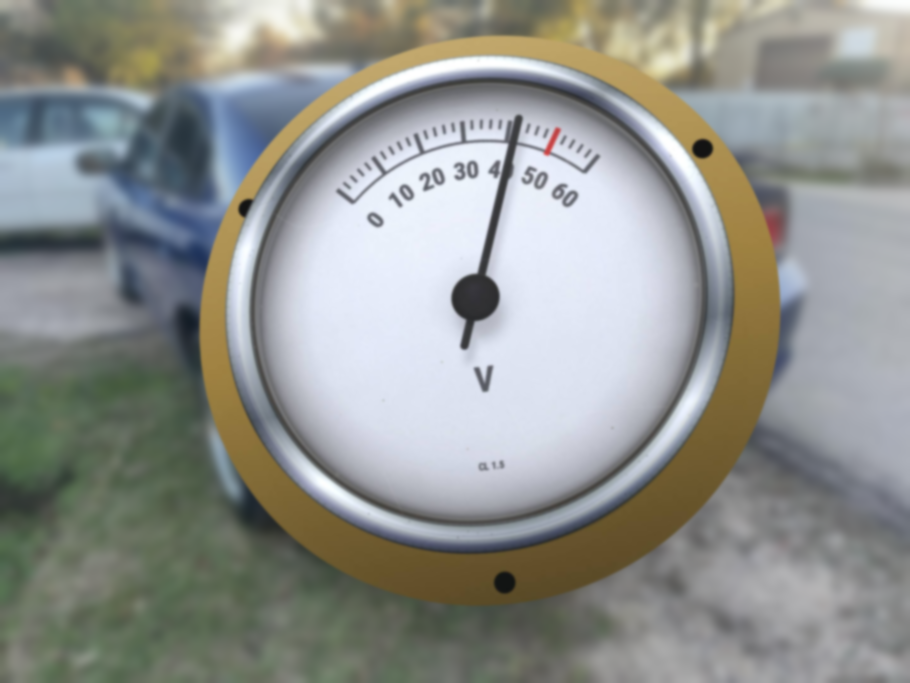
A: 42 V
